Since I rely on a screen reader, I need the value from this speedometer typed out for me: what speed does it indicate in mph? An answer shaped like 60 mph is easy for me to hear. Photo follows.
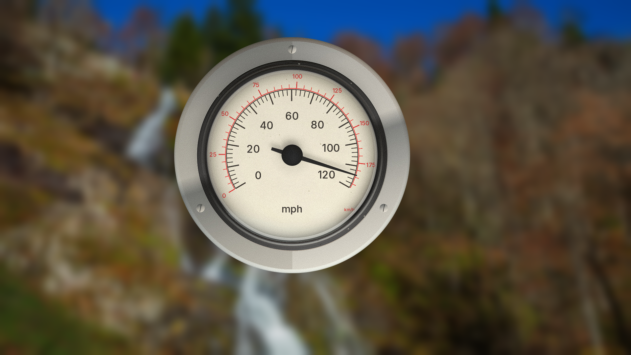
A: 114 mph
